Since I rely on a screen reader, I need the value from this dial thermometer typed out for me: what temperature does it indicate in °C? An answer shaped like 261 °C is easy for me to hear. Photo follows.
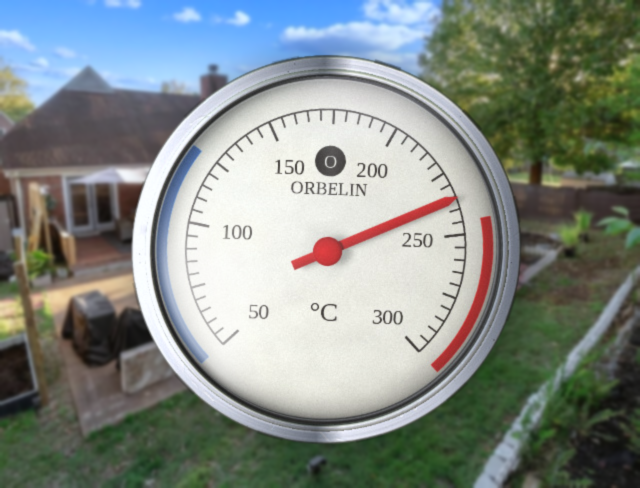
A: 235 °C
